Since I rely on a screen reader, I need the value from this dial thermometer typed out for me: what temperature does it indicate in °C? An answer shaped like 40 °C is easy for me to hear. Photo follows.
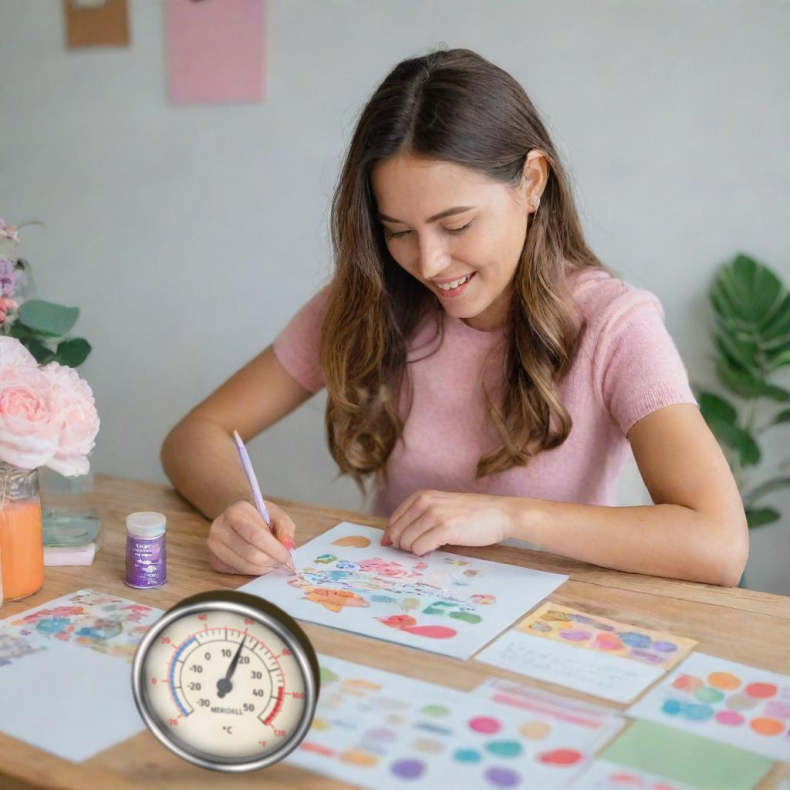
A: 16 °C
